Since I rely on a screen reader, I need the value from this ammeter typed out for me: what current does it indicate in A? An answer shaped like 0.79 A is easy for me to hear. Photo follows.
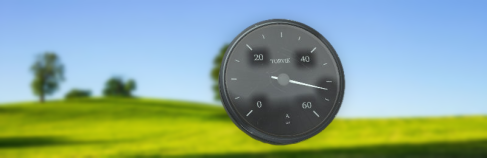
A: 52.5 A
